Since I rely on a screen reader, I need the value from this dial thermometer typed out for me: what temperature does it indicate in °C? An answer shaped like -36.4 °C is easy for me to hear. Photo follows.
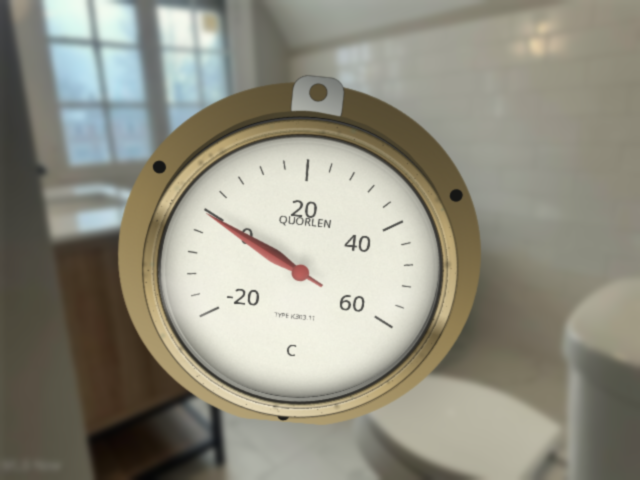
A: 0 °C
